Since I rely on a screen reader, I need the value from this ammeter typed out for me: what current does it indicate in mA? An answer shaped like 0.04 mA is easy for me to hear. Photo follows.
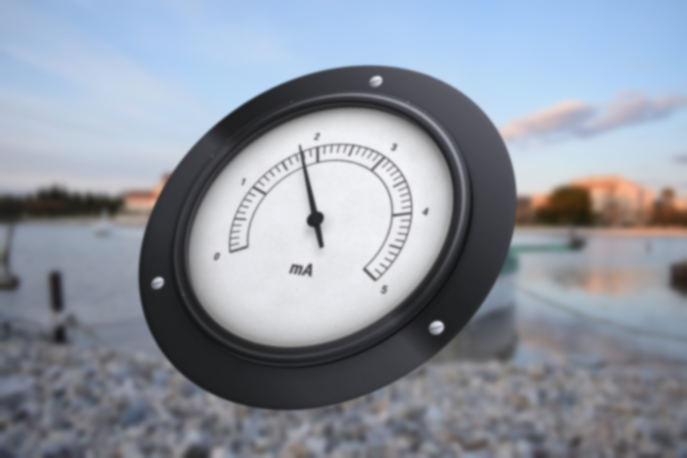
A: 1.8 mA
